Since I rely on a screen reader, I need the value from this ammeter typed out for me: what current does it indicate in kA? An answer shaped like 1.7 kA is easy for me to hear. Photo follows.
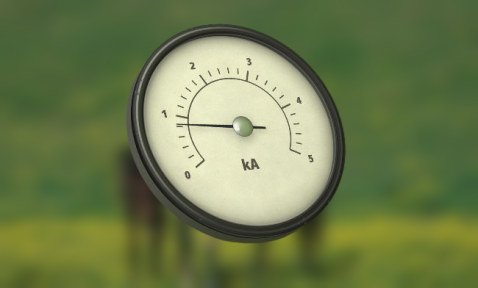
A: 0.8 kA
